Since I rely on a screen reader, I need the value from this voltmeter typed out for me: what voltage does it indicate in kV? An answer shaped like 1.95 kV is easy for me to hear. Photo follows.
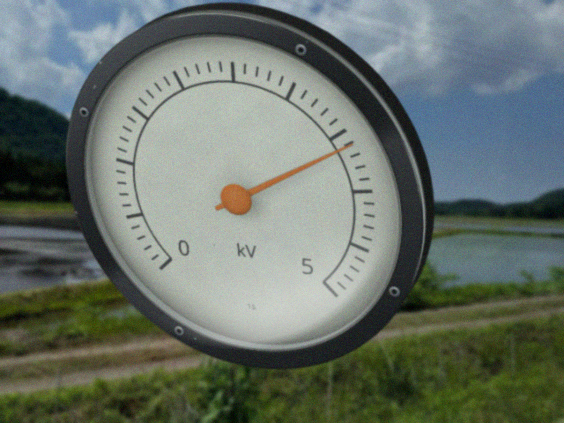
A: 3.6 kV
